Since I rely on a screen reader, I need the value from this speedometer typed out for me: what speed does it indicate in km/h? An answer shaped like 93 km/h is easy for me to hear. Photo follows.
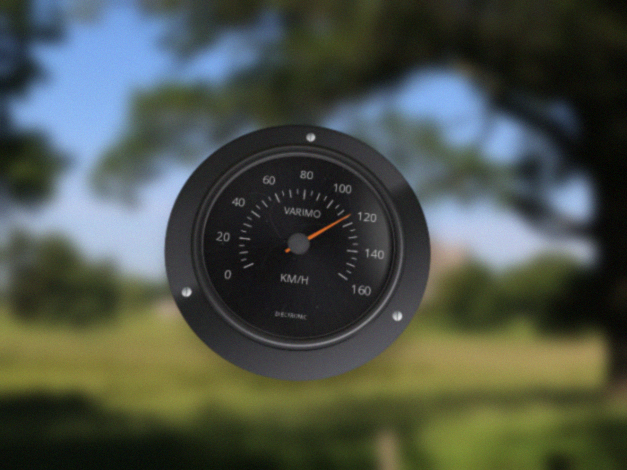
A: 115 km/h
